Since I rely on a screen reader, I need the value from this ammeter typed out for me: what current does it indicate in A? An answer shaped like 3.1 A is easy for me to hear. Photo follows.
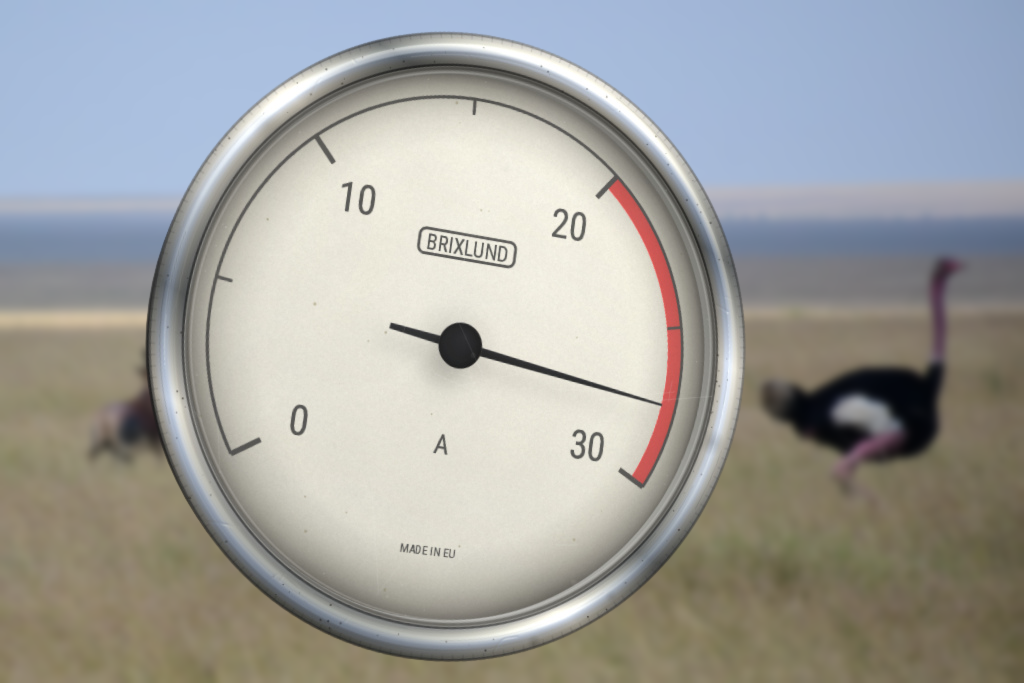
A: 27.5 A
